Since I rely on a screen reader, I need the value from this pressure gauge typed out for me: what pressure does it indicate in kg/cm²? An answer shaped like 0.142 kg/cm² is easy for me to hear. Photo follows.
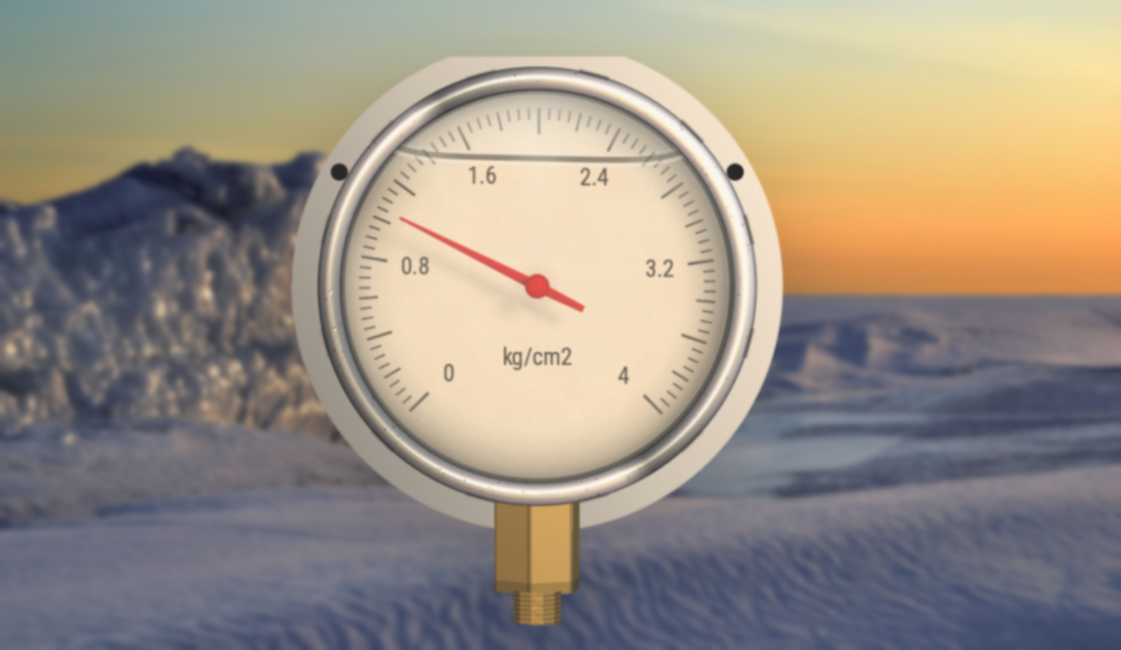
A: 1.05 kg/cm²
